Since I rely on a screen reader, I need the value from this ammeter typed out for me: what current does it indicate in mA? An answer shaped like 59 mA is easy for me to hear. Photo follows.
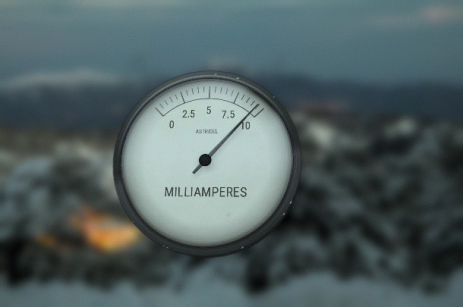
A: 9.5 mA
